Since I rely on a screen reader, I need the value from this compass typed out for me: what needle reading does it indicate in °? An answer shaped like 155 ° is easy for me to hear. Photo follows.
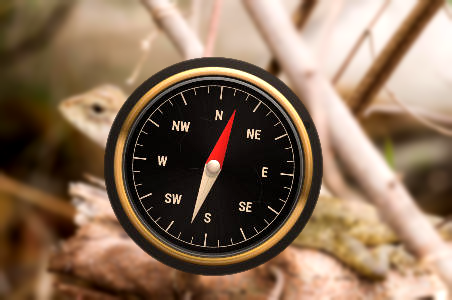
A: 15 °
